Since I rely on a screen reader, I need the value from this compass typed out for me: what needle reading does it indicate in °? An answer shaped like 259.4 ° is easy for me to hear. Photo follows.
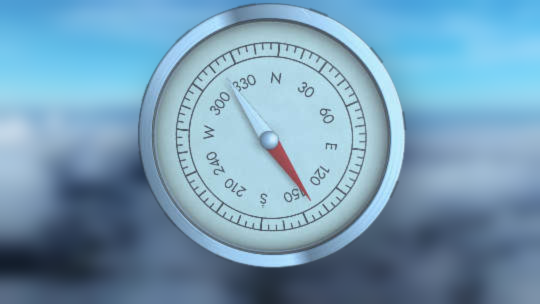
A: 140 °
